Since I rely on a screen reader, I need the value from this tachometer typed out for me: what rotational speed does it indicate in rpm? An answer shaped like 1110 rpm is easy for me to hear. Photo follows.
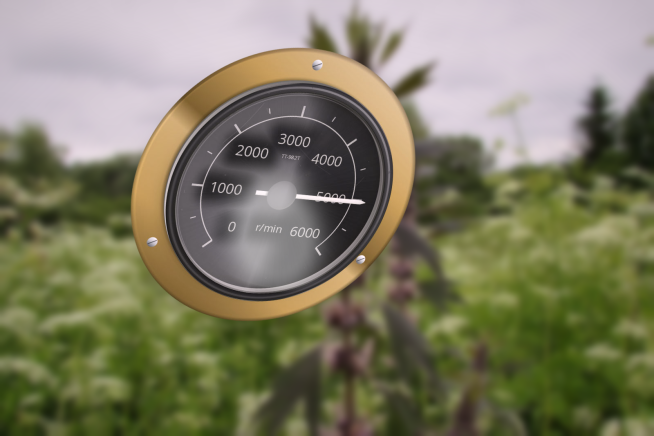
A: 5000 rpm
